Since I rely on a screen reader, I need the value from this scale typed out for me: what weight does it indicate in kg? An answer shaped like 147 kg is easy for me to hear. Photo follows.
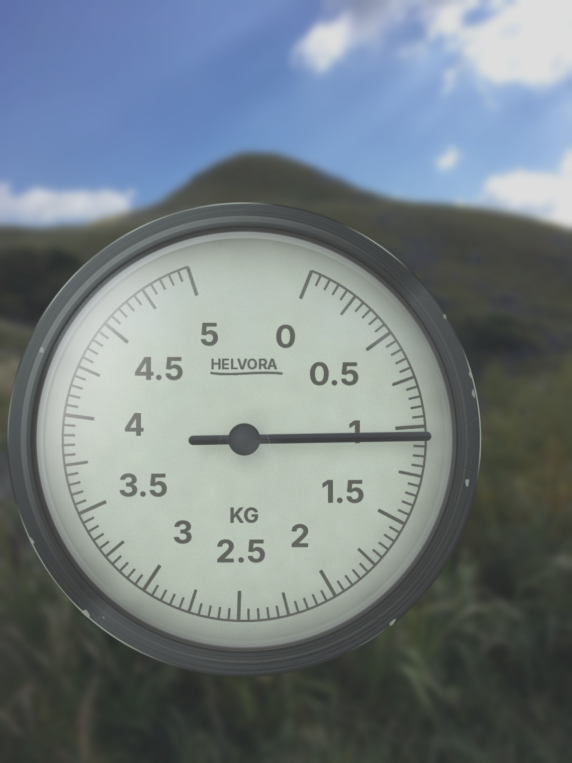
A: 1.05 kg
